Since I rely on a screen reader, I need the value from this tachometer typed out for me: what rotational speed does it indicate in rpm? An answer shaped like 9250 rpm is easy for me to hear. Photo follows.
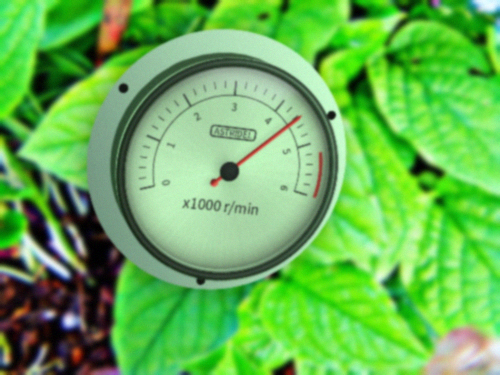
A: 4400 rpm
